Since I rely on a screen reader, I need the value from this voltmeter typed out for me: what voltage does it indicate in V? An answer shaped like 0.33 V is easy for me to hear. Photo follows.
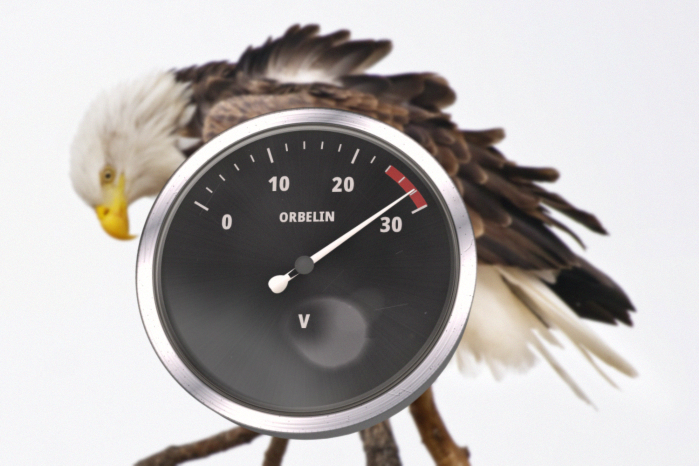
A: 28 V
